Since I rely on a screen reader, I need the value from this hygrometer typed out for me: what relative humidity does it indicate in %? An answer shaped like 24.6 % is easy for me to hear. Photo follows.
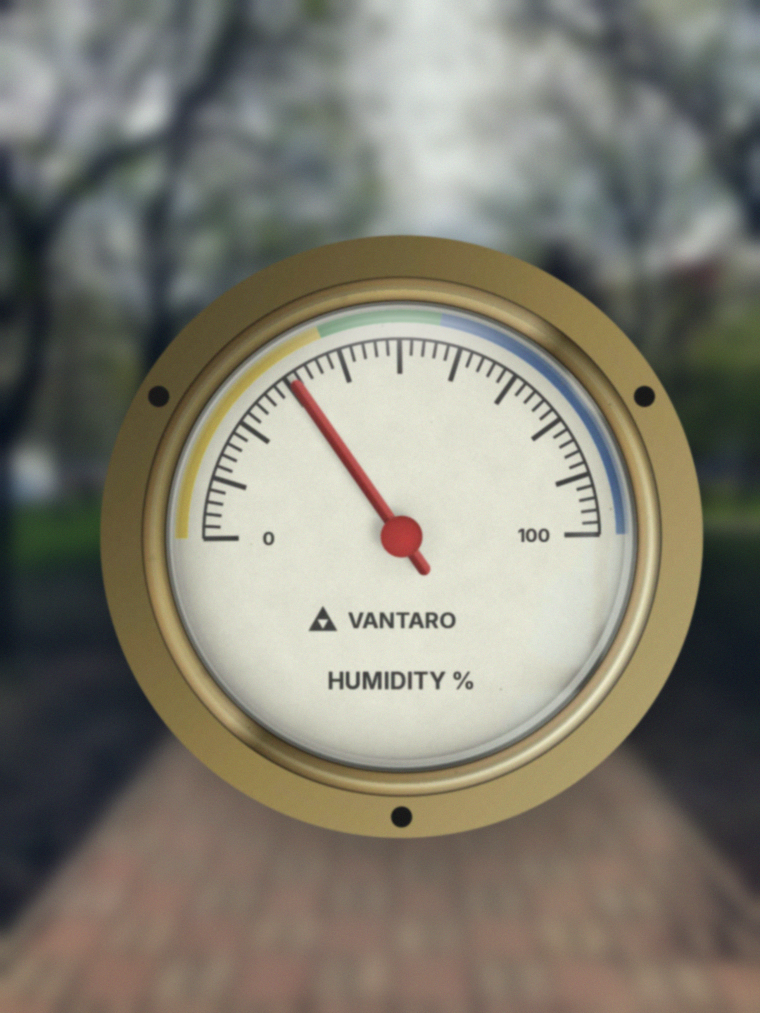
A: 31 %
